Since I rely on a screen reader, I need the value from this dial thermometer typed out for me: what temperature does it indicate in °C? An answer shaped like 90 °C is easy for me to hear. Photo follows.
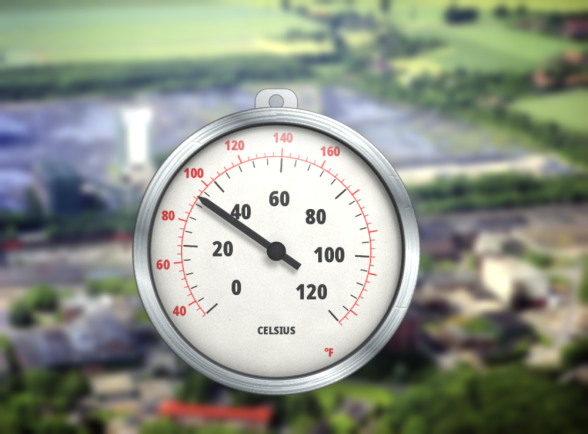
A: 34 °C
